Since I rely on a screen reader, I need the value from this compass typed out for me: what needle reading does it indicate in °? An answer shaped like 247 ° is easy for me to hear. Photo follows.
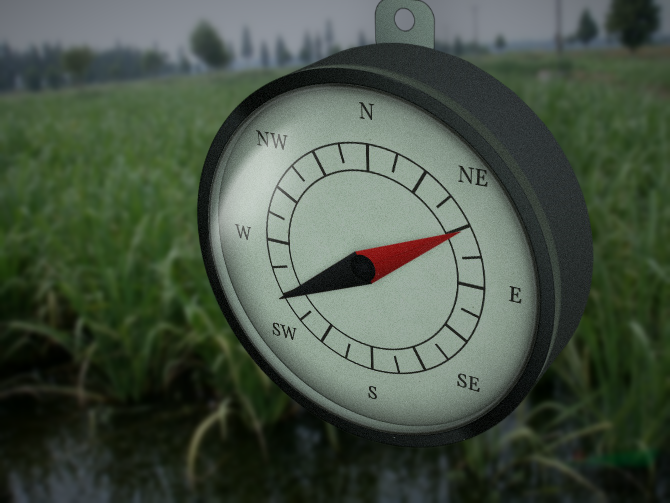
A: 60 °
